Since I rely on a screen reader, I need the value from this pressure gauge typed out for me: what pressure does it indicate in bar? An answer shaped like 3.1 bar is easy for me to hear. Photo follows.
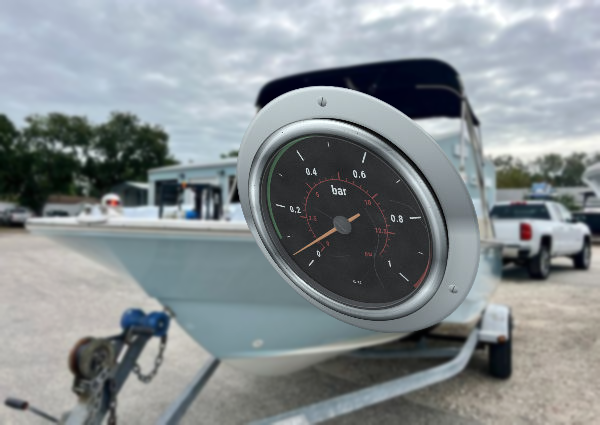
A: 0.05 bar
